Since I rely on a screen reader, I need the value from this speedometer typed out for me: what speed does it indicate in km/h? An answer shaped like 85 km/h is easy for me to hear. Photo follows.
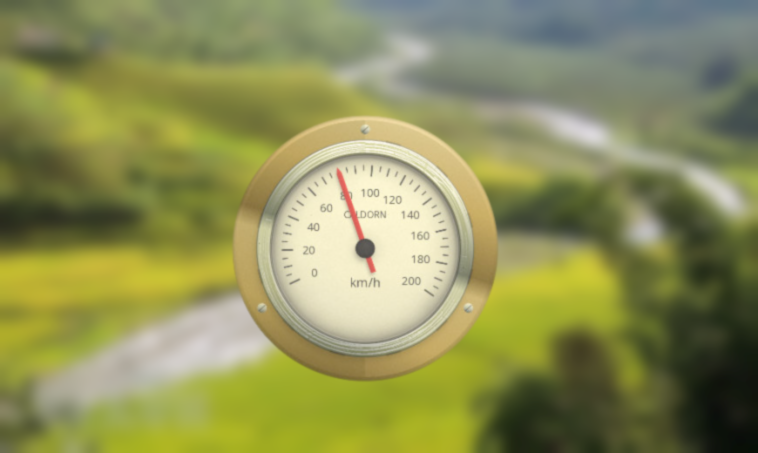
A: 80 km/h
